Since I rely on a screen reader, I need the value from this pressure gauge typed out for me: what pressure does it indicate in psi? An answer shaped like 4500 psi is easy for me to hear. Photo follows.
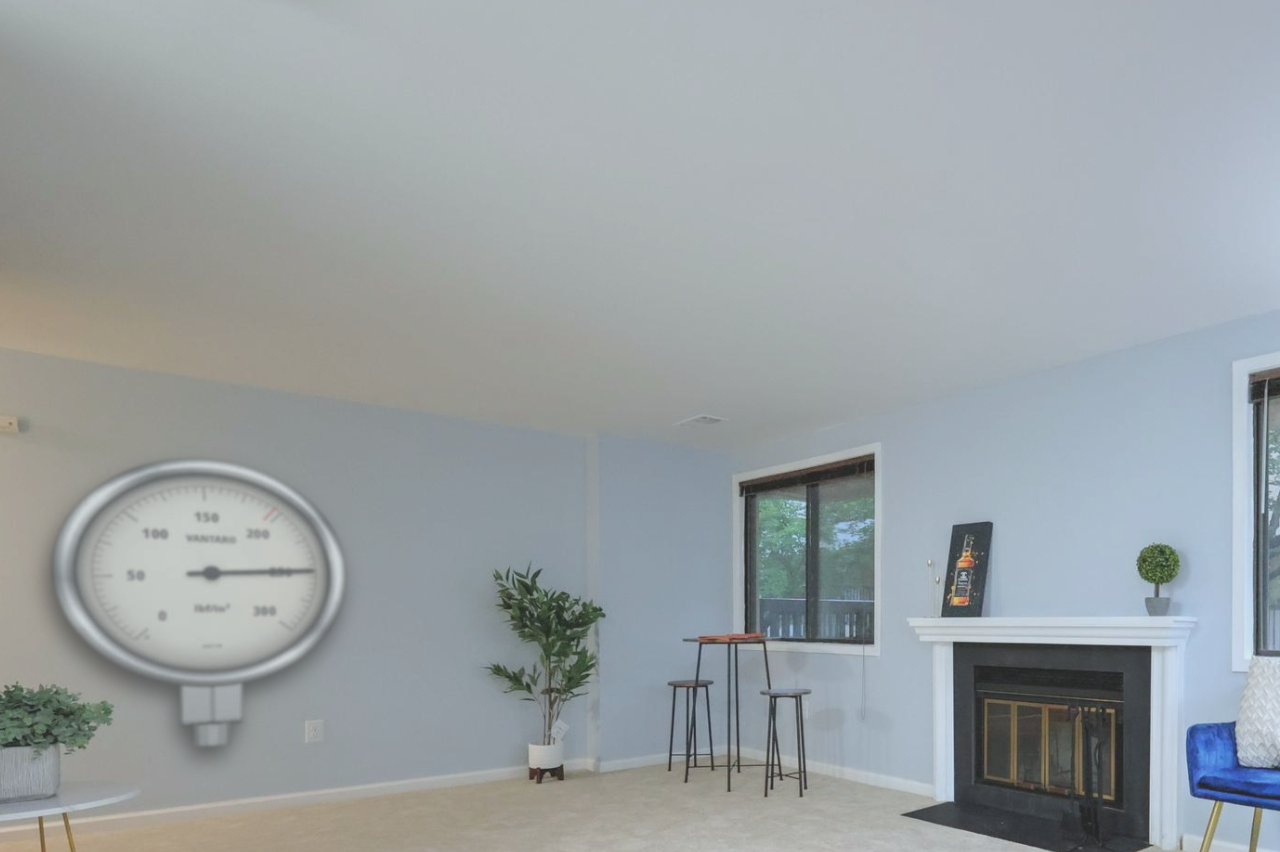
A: 250 psi
